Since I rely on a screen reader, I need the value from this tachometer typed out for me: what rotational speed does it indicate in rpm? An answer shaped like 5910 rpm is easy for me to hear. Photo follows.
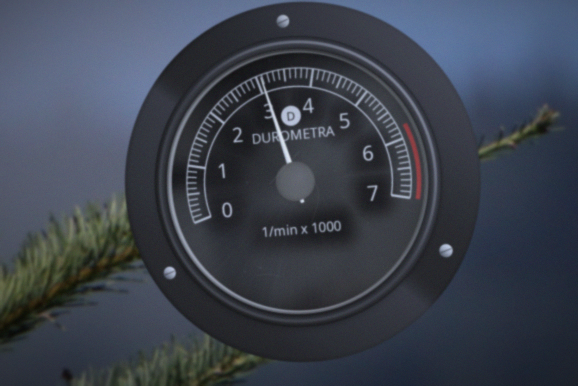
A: 3100 rpm
